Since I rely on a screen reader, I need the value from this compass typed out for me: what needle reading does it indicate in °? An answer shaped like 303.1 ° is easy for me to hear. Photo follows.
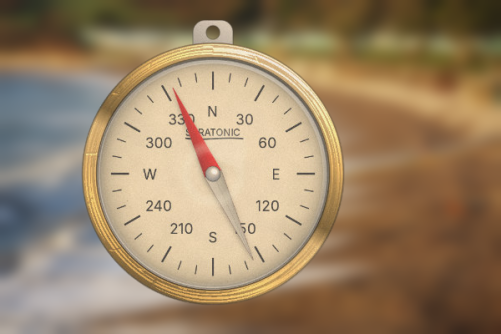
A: 335 °
